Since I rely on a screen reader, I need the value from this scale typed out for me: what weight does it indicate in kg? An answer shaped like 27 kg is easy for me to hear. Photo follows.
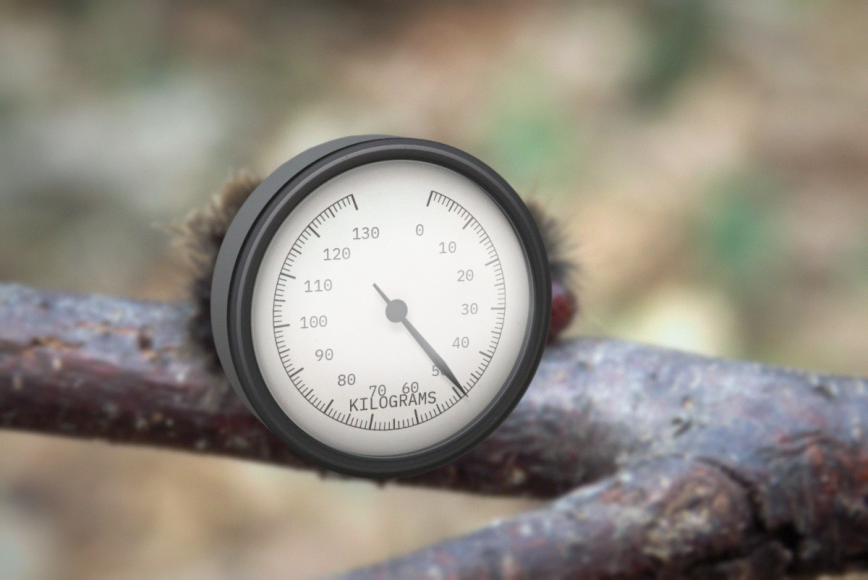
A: 49 kg
